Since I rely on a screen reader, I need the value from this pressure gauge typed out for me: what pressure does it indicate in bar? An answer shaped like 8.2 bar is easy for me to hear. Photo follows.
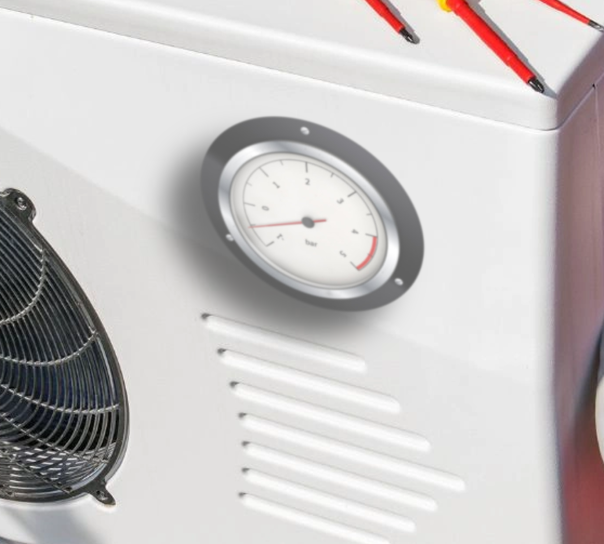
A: -0.5 bar
